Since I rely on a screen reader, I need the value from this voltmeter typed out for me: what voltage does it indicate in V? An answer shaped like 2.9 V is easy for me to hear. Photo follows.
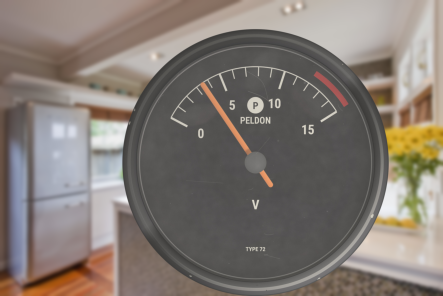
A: 3.5 V
